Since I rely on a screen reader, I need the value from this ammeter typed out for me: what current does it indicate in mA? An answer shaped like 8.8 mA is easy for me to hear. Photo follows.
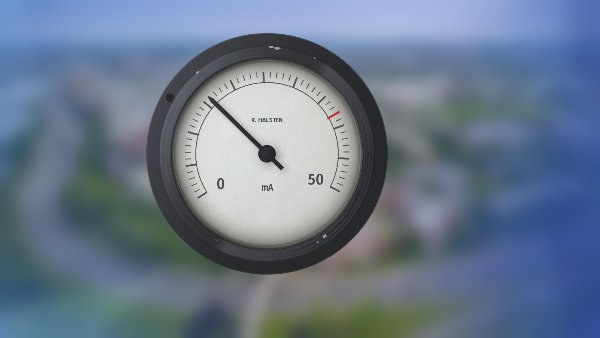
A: 16 mA
